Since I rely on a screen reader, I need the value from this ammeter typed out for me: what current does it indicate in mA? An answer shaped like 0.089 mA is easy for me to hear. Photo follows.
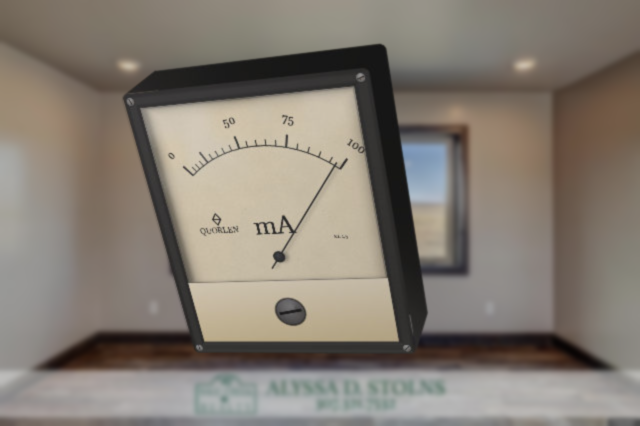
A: 97.5 mA
